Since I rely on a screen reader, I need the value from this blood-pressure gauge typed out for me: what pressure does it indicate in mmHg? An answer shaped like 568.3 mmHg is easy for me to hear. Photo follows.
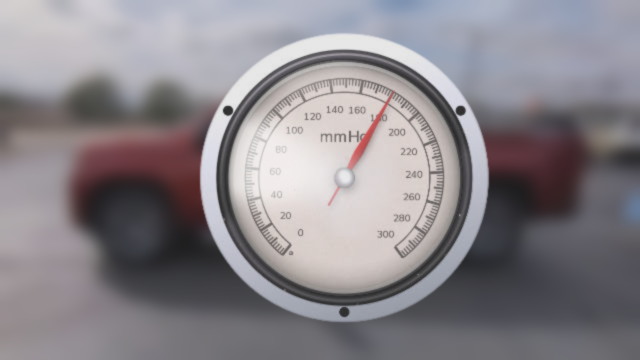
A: 180 mmHg
